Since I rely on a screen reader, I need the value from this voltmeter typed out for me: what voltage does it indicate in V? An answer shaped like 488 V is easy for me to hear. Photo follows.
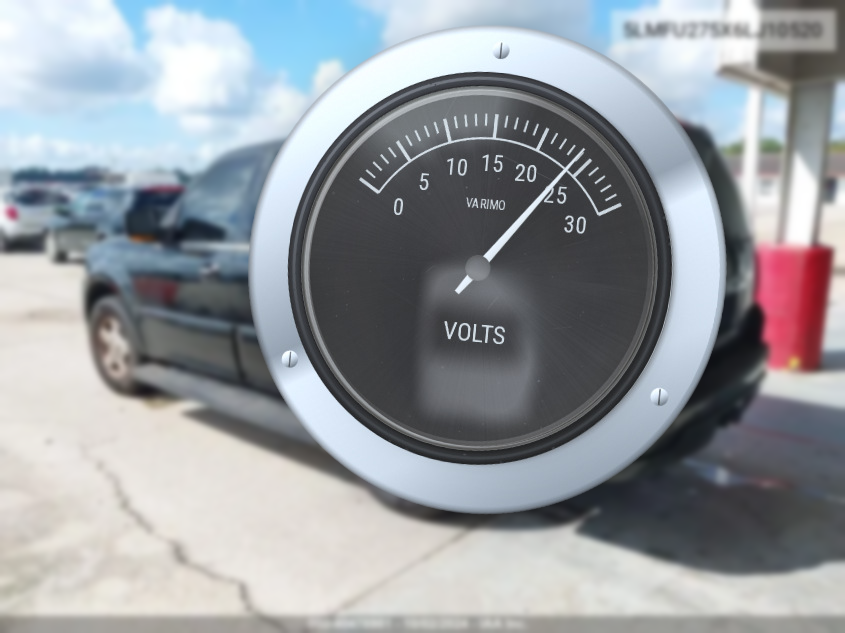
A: 24 V
